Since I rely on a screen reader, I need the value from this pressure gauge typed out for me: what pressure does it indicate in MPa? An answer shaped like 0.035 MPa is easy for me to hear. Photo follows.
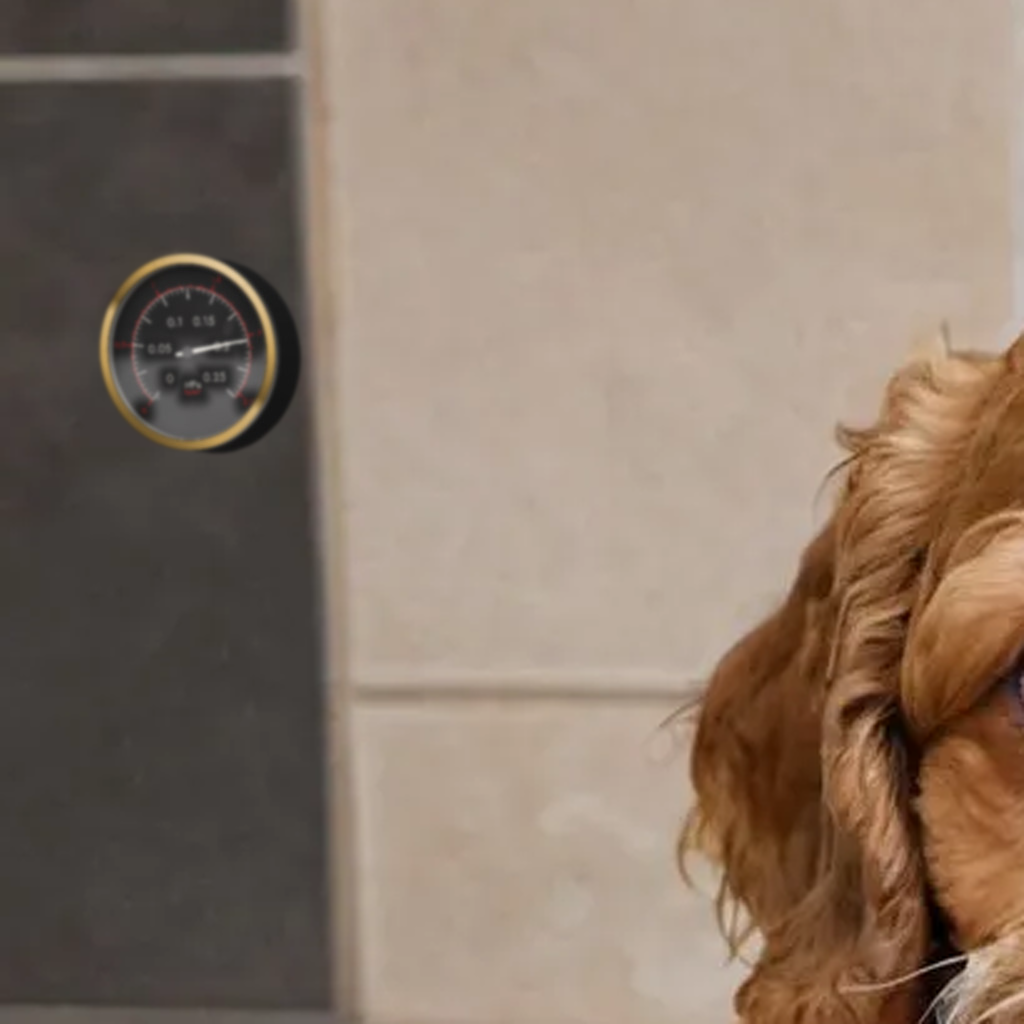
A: 0.2 MPa
